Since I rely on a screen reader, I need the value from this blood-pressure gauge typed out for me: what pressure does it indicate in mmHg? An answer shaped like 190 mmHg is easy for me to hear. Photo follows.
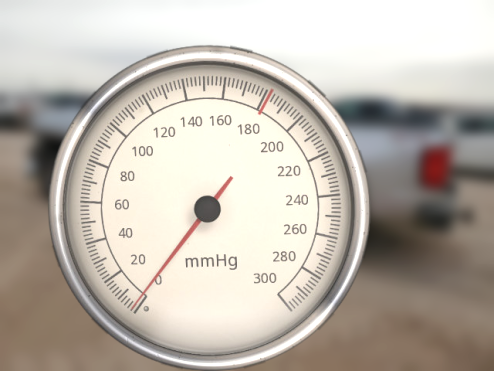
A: 2 mmHg
